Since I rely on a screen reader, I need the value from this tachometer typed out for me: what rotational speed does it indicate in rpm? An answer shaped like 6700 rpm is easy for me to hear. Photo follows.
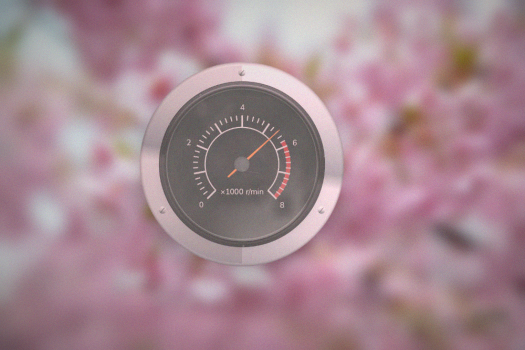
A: 5400 rpm
